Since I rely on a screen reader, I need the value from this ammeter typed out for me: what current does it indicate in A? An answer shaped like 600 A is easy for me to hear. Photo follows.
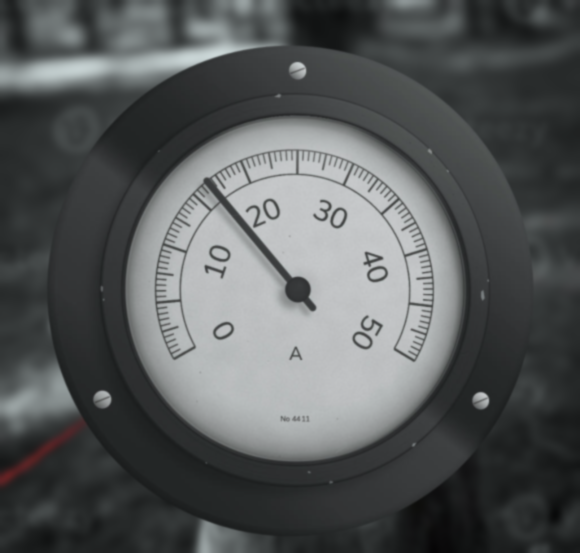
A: 16.5 A
